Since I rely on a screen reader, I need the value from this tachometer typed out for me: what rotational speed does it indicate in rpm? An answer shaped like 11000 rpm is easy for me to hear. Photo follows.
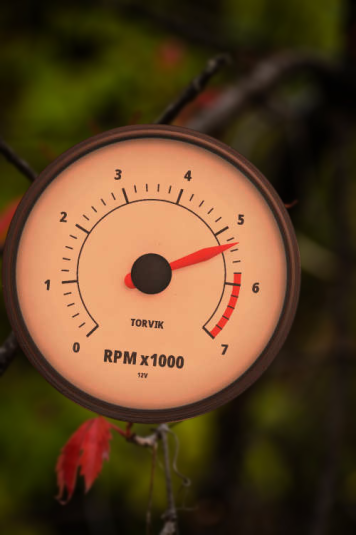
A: 5300 rpm
